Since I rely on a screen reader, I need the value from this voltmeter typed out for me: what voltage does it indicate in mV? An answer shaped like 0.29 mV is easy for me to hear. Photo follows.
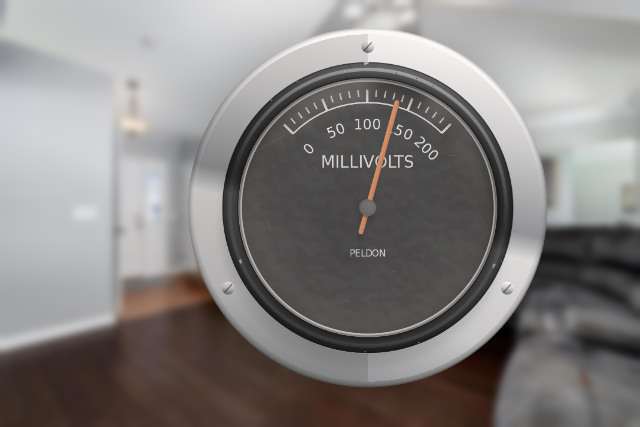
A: 135 mV
